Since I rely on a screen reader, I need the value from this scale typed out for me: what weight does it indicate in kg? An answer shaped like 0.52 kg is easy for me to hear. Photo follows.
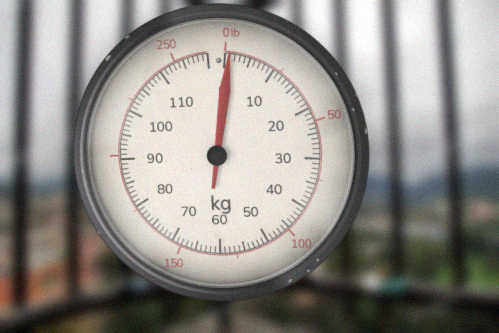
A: 1 kg
